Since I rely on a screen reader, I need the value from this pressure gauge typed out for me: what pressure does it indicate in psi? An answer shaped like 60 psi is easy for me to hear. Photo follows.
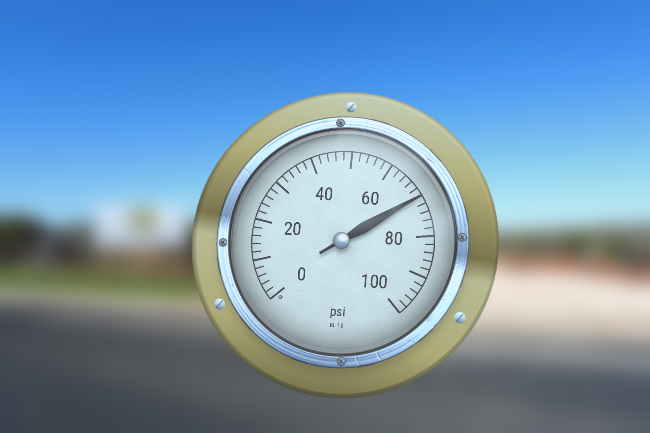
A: 70 psi
